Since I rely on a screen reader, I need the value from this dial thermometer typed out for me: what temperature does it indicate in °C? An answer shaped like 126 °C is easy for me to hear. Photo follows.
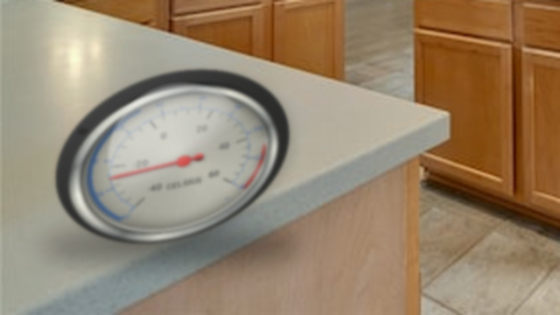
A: -24 °C
